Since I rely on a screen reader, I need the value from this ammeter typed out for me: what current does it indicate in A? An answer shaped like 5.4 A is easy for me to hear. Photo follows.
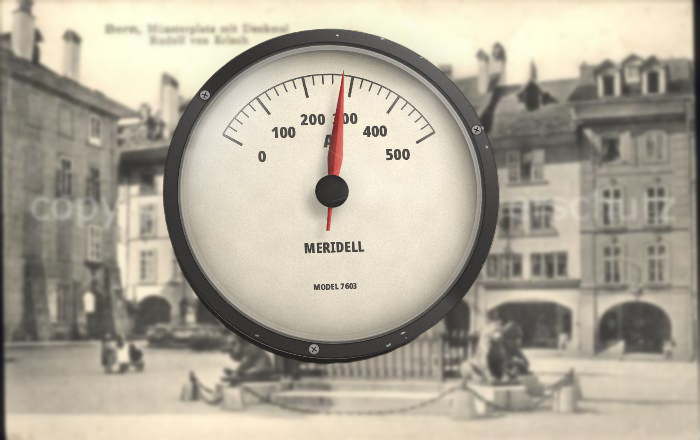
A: 280 A
